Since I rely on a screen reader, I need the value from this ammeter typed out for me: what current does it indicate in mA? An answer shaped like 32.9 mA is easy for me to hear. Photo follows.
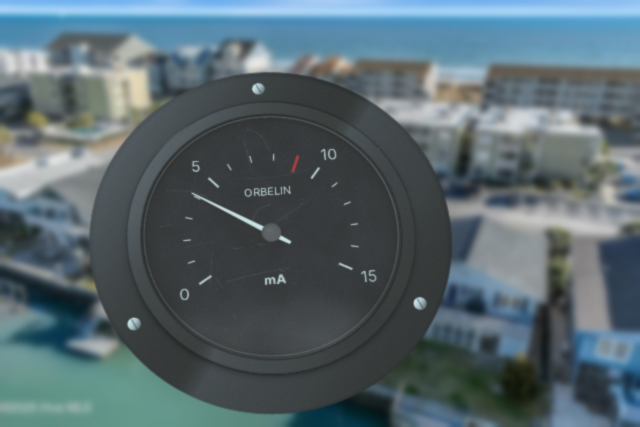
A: 4 mA
